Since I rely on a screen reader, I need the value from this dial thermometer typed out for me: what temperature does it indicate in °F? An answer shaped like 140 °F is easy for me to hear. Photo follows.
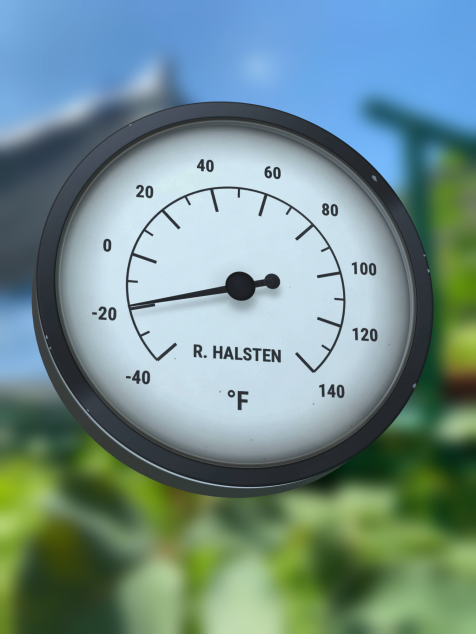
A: -20 °F
